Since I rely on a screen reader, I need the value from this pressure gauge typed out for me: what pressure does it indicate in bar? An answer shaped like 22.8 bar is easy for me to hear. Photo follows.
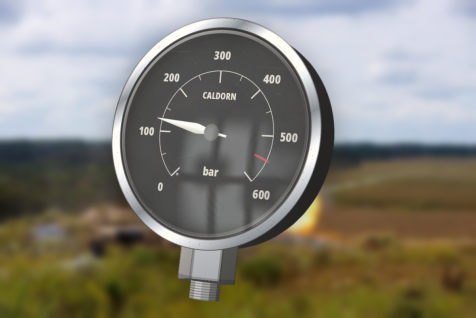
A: 125 bar
